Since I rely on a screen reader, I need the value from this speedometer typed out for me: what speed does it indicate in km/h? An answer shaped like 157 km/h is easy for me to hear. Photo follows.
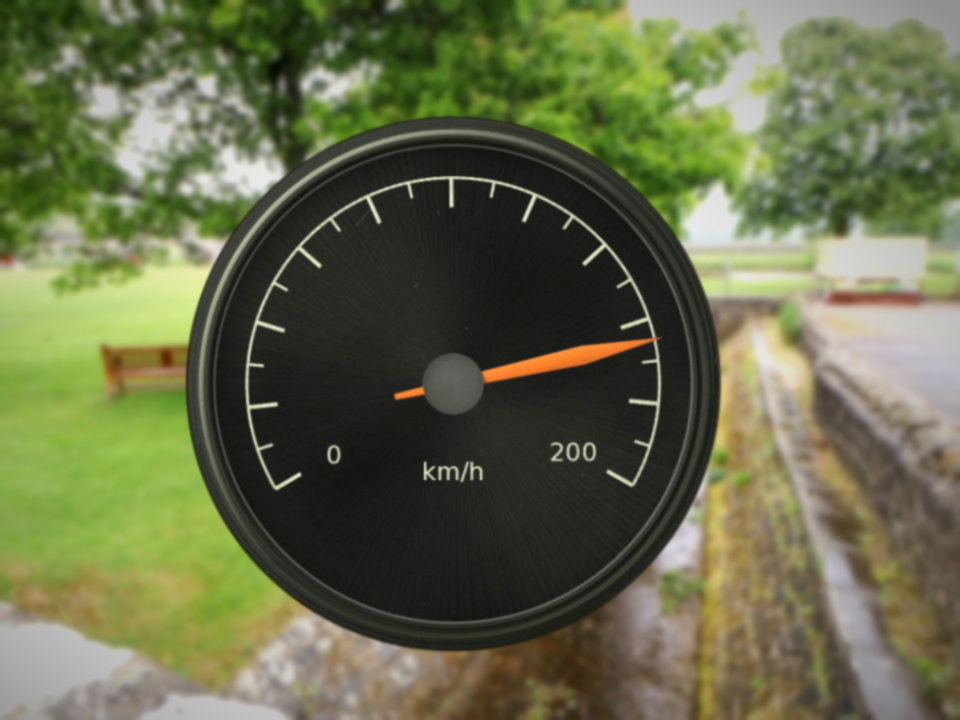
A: 165 km/h
